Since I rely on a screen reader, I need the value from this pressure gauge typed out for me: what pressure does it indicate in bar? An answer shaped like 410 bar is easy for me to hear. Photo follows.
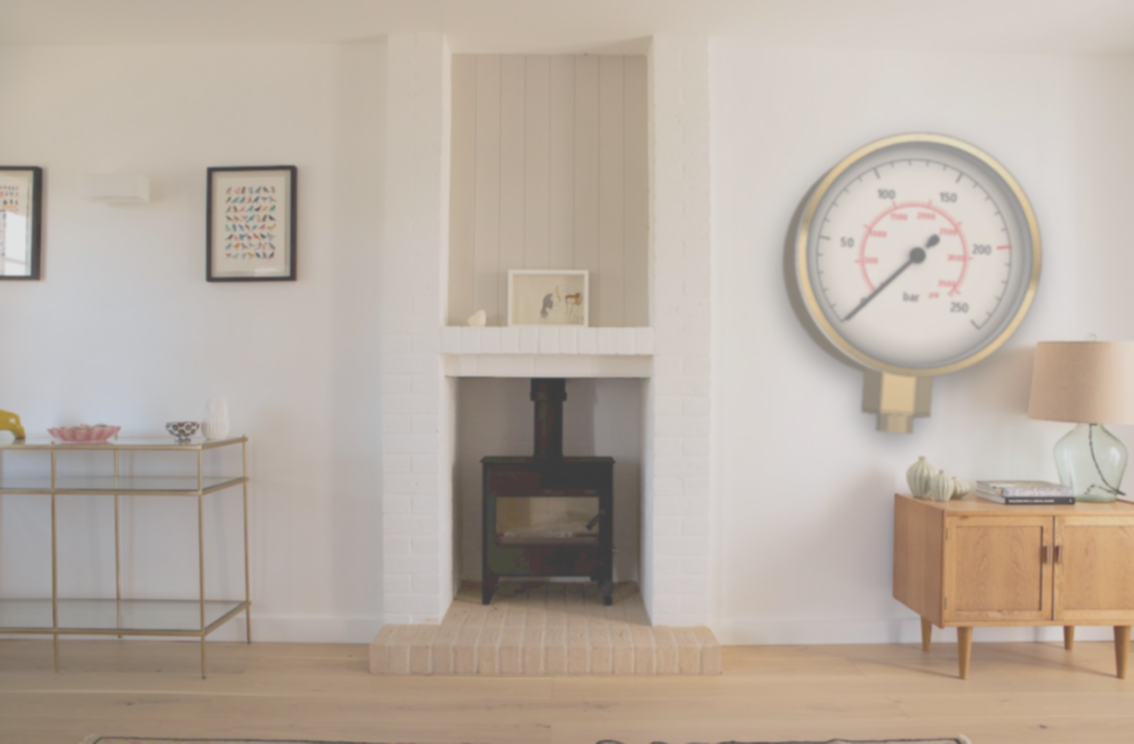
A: 0 bar
